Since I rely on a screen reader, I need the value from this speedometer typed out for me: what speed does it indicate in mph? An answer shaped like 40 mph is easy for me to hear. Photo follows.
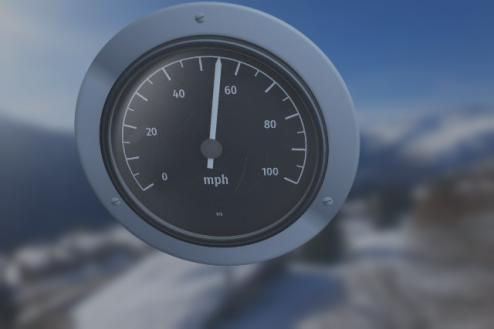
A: 55 mph
